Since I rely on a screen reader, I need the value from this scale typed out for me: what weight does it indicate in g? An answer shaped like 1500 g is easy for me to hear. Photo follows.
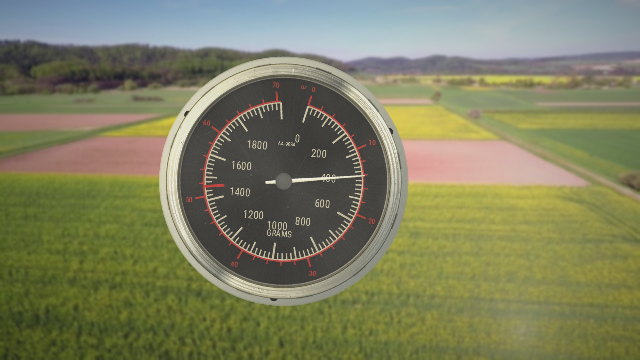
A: 400 g
